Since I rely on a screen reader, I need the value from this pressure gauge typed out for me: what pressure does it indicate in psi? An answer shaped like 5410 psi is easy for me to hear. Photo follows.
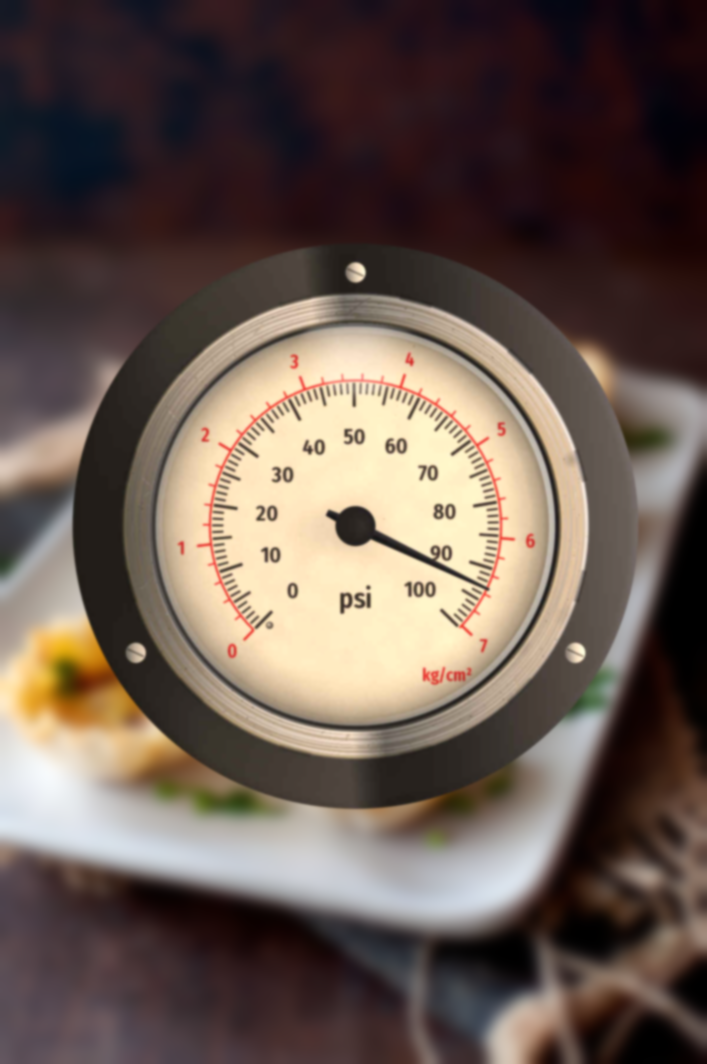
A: 93 psi
